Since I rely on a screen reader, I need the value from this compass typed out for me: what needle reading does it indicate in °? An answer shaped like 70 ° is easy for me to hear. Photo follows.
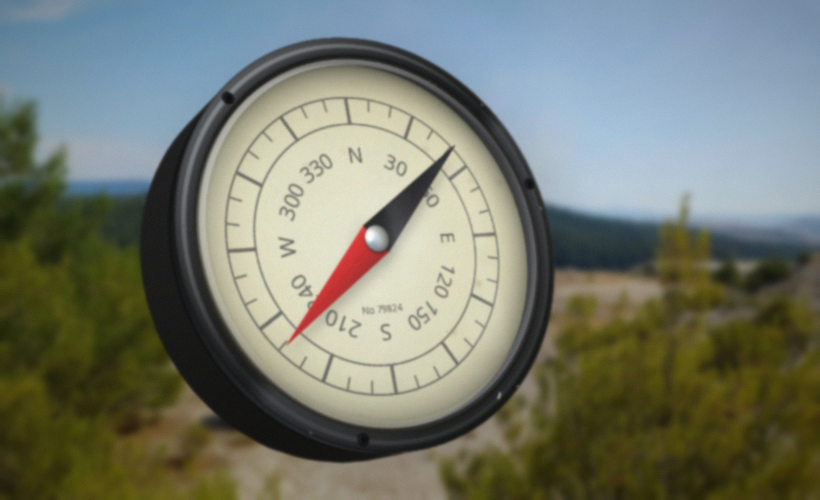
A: 230 °
